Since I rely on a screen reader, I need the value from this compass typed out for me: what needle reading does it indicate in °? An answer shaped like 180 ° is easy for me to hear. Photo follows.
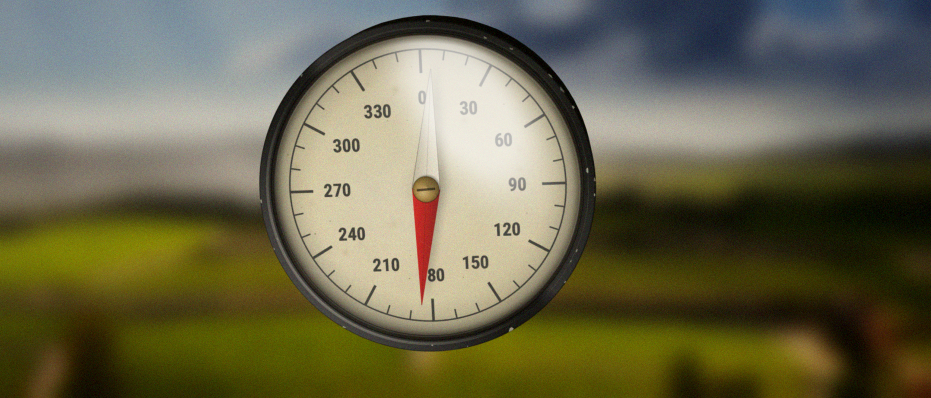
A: 185 °
